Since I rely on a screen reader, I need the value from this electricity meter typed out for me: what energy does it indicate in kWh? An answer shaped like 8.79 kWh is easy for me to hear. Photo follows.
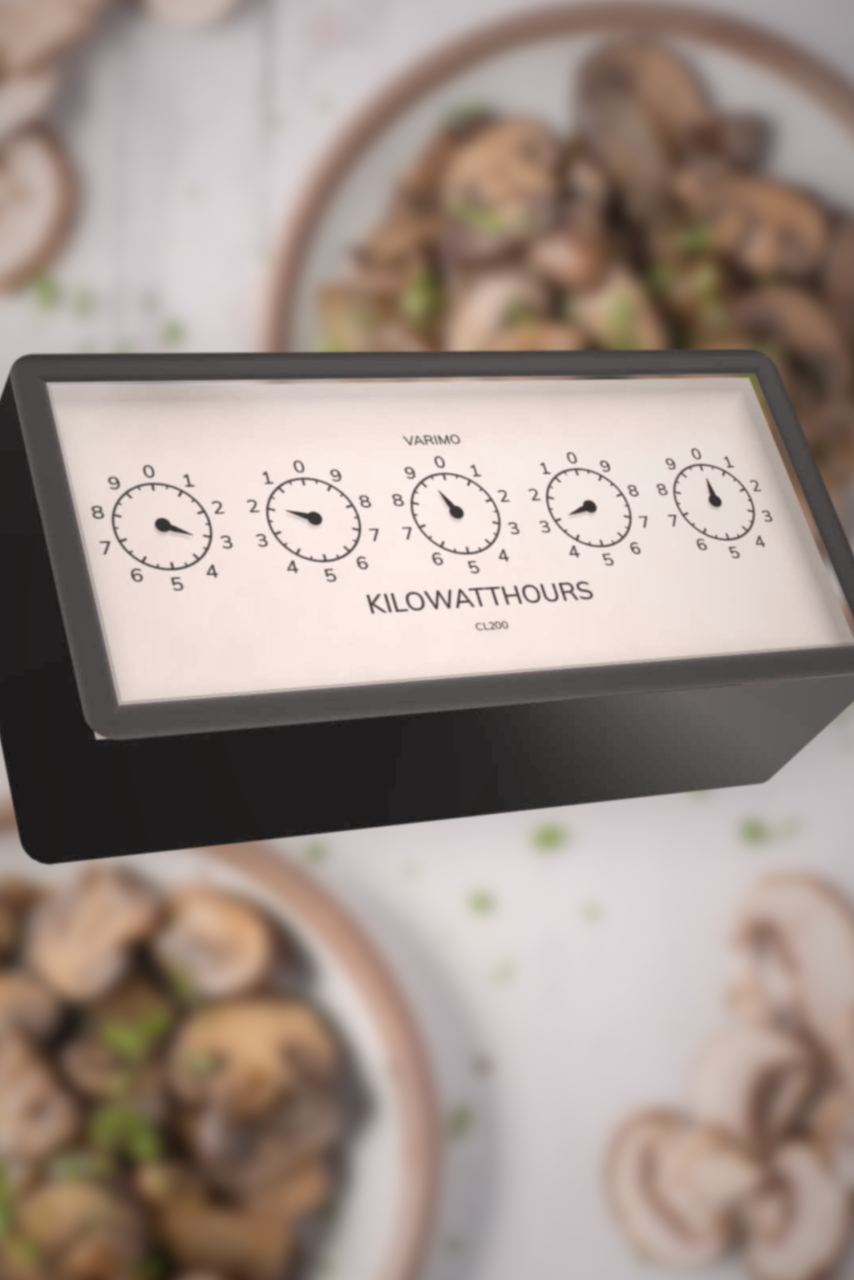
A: 31930 kWh
